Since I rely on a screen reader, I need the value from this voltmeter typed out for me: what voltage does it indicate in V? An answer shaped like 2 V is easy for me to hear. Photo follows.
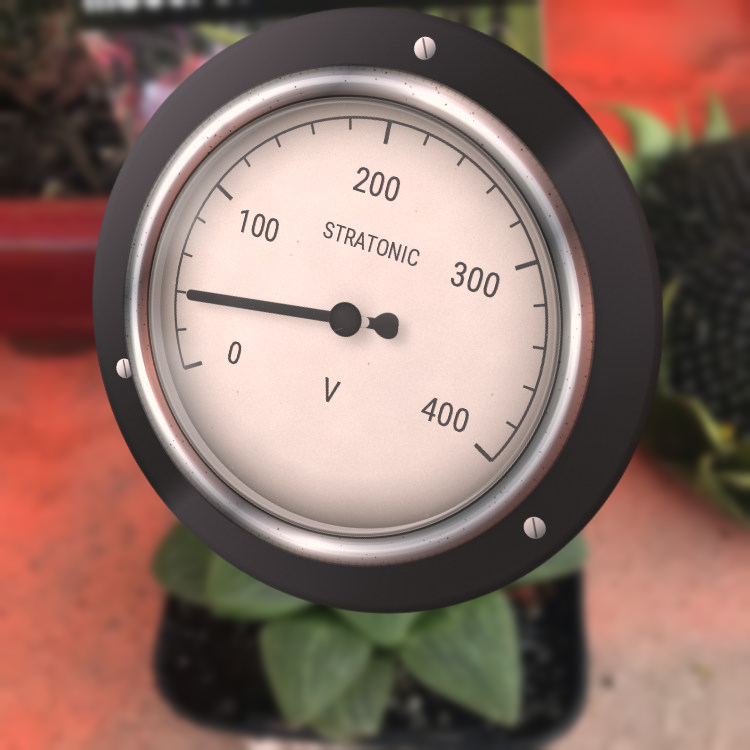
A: 40 V
